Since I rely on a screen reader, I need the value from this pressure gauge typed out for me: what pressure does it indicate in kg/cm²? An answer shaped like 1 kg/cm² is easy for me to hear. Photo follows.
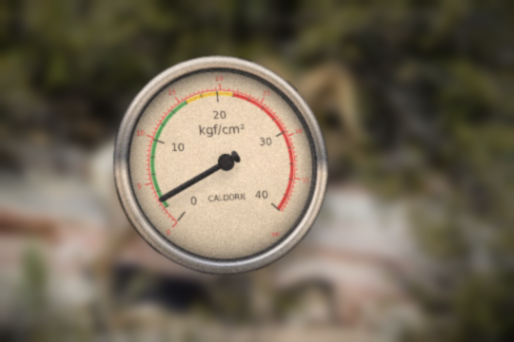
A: 3 kg/cm²
